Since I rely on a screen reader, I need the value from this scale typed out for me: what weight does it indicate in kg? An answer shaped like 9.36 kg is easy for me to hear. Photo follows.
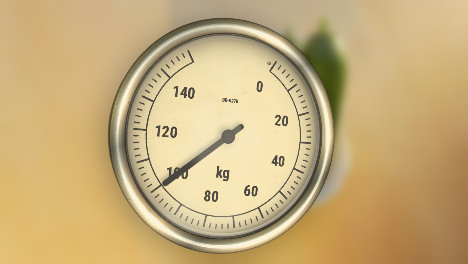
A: 100 kg
